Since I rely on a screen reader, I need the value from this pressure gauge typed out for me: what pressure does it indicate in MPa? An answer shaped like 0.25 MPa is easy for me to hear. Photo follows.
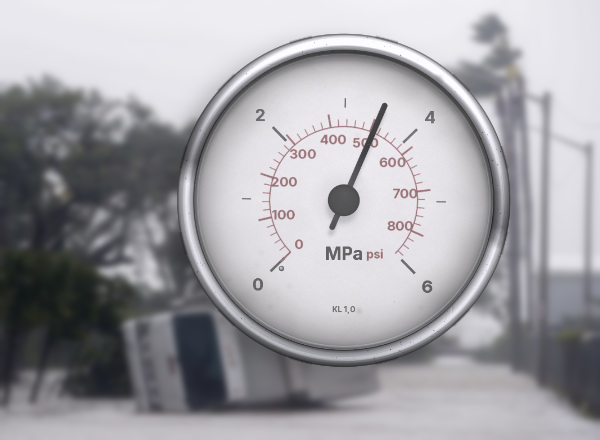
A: 3.5 MPa
